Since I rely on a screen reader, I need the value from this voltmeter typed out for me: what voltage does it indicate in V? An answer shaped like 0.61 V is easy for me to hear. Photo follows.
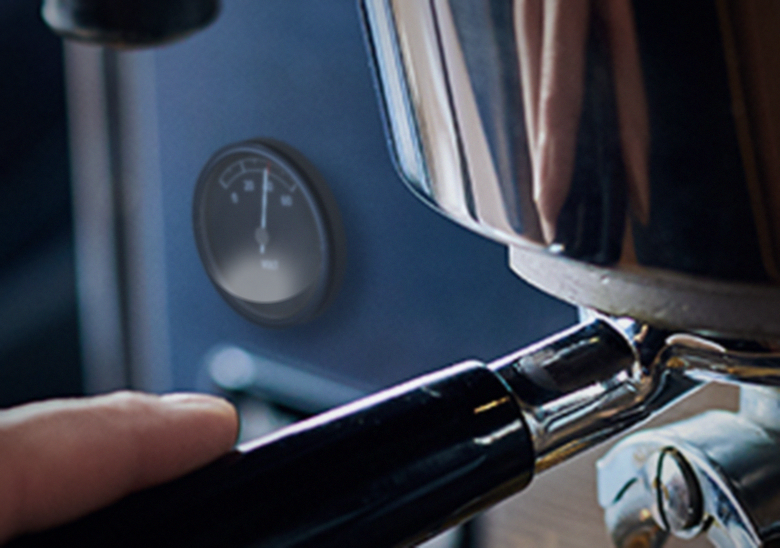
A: 40 V
